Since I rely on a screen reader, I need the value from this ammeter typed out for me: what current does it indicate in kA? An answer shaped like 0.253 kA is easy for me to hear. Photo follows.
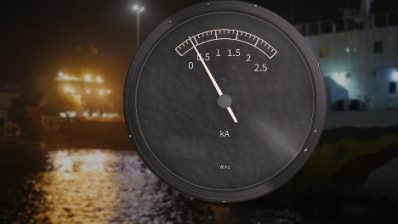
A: 0.4 kA
